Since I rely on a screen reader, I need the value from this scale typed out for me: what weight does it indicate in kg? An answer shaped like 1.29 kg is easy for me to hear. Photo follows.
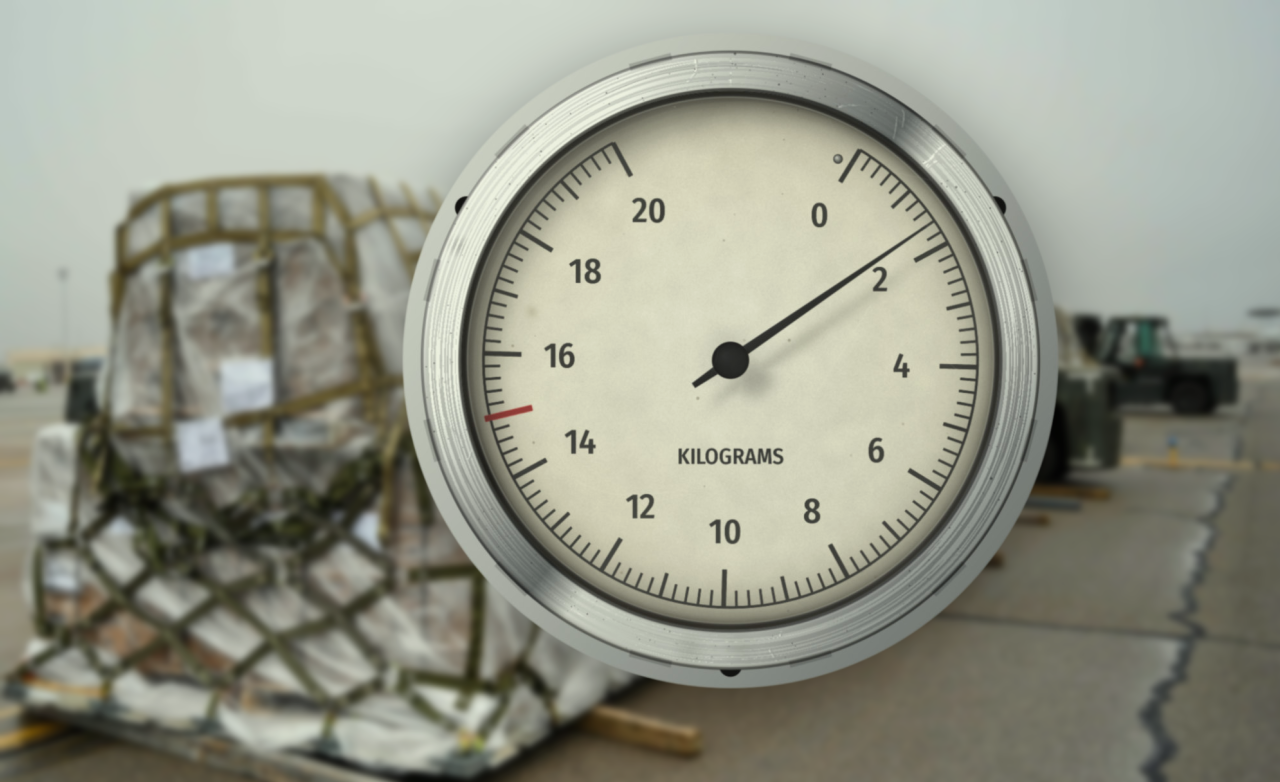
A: 1.6 kg
